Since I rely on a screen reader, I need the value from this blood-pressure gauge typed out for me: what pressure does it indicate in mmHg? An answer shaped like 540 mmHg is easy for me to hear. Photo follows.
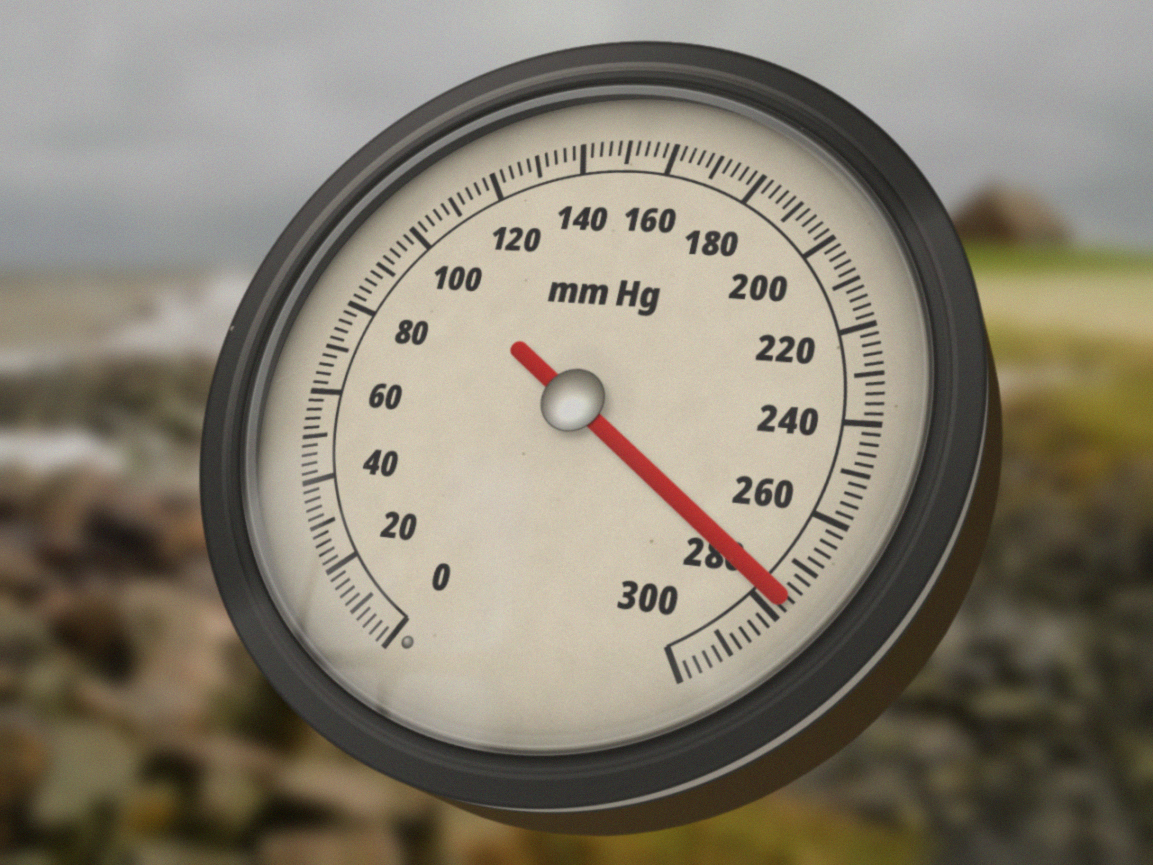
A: 277 mmHg
